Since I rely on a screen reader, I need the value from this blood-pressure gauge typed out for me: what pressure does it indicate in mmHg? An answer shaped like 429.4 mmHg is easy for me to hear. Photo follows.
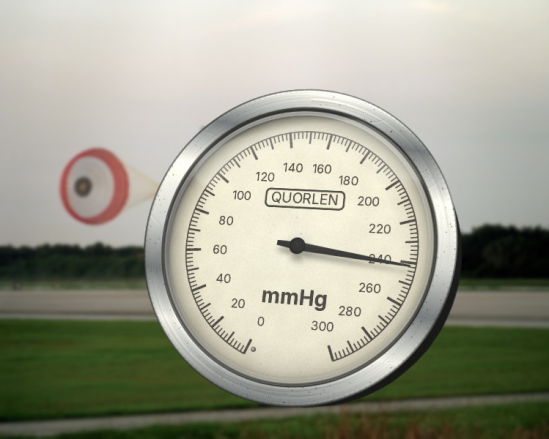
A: 242 mmHg
